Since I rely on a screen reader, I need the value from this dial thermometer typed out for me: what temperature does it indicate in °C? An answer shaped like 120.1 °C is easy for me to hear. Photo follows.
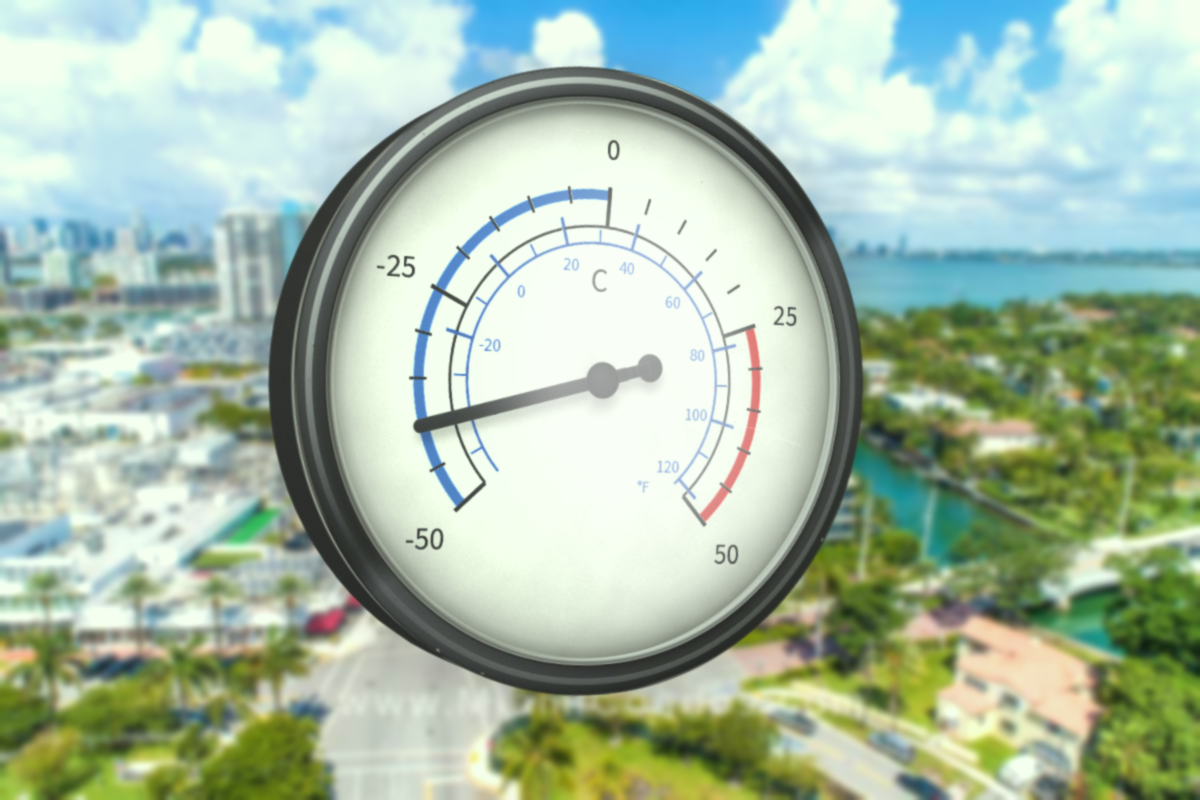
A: -40 °C
